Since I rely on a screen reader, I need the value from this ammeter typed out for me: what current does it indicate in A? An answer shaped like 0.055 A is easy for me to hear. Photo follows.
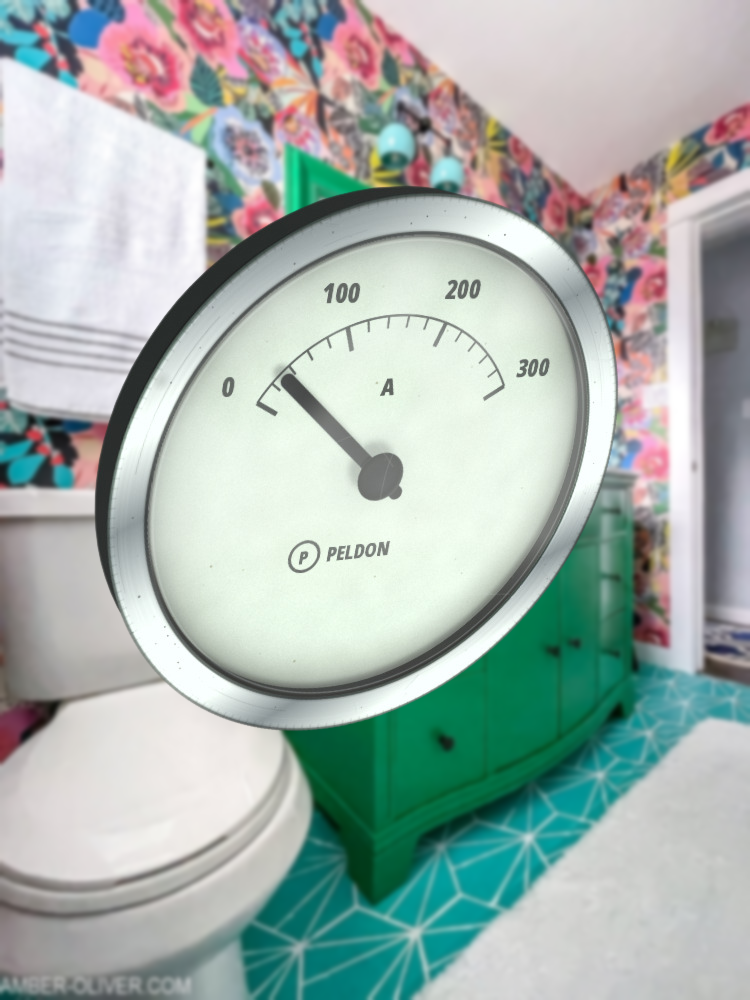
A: 30 A
